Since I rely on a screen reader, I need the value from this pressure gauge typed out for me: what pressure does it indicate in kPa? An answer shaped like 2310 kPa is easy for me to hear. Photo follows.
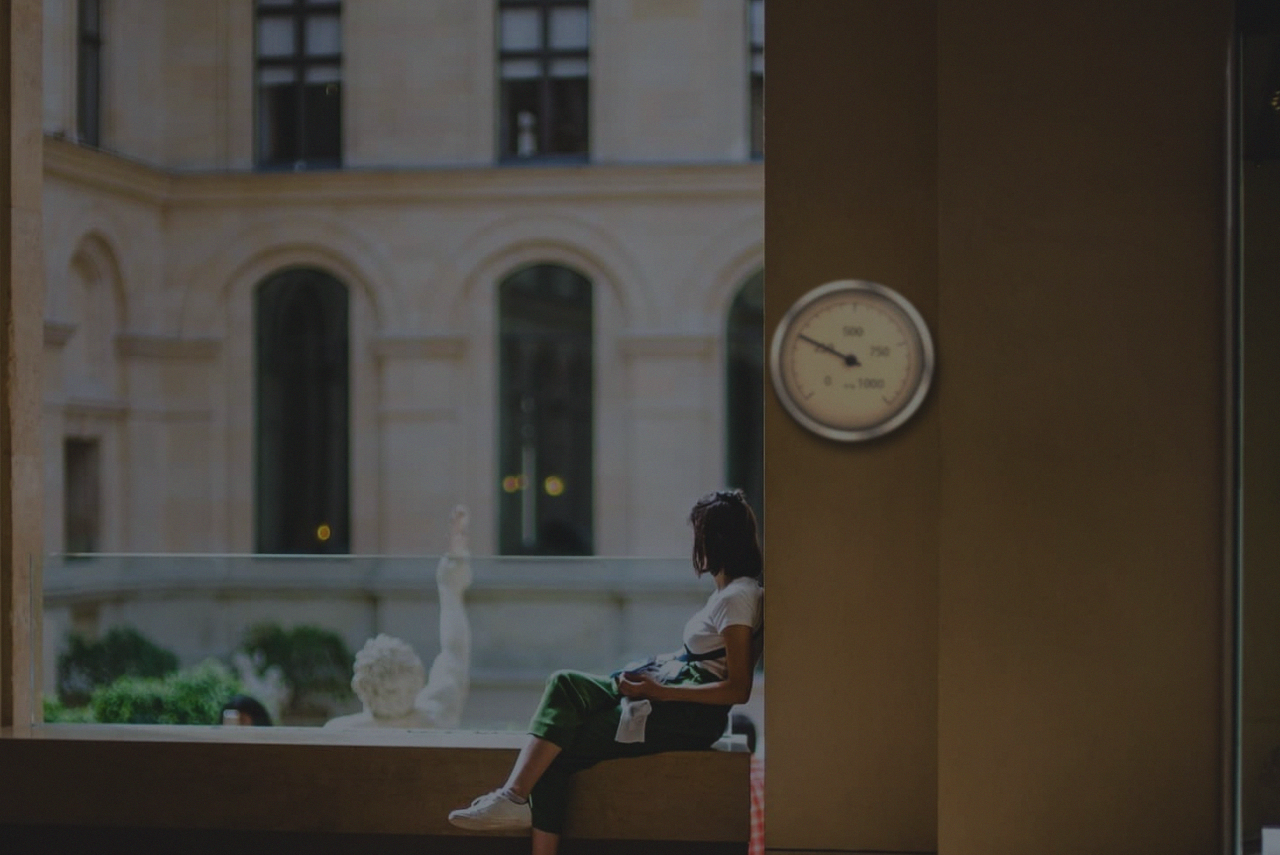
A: 250 kPa
